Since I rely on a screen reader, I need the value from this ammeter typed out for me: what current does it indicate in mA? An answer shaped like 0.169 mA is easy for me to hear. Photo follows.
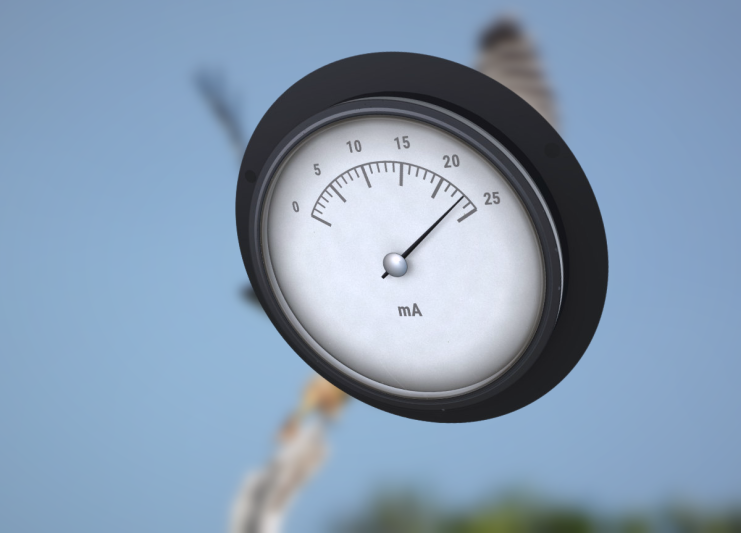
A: 23 mA
